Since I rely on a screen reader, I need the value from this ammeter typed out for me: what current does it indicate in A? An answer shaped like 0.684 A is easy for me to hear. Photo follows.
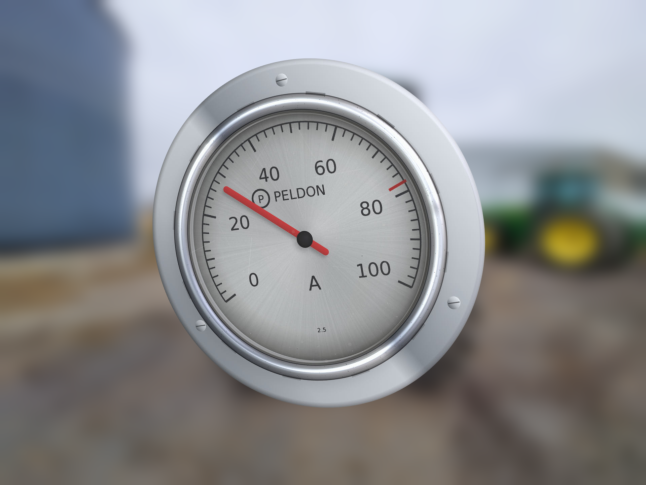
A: 28 A
